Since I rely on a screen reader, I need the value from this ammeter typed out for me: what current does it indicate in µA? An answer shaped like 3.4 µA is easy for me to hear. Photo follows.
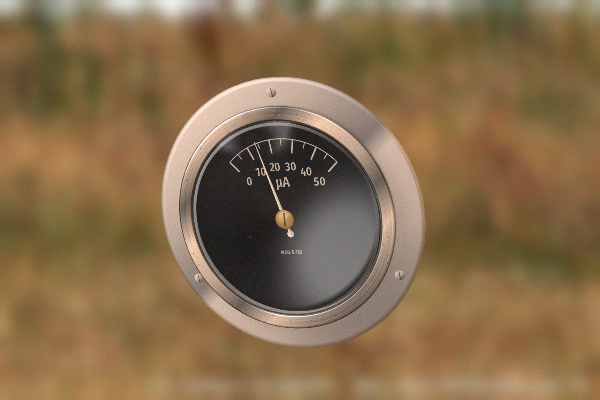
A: 15 µA
